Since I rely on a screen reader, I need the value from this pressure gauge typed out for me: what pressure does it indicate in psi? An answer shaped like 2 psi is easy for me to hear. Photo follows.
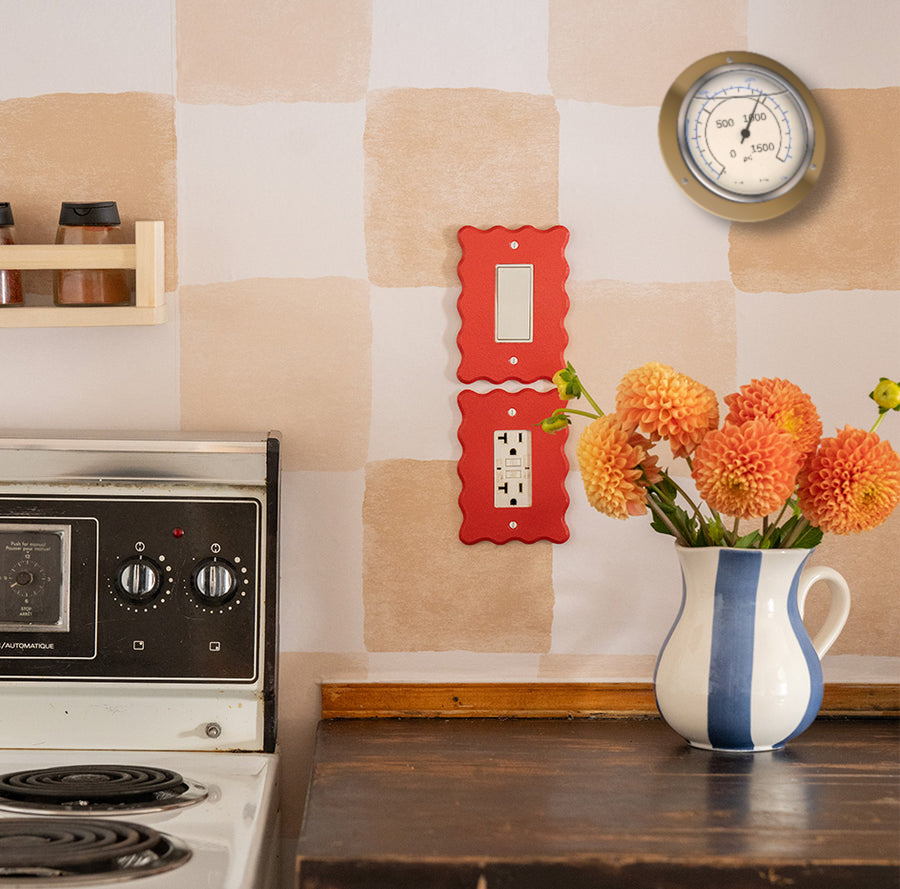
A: 950 psi
